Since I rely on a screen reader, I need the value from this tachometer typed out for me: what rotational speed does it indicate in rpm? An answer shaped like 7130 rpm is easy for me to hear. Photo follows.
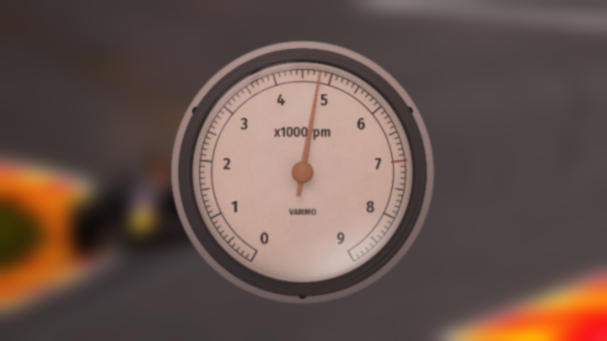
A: 4800 rpm
